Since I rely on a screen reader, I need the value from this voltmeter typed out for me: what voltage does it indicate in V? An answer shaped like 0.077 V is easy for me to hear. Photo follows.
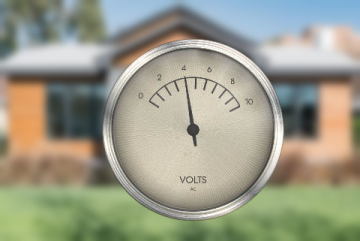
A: 4 V
